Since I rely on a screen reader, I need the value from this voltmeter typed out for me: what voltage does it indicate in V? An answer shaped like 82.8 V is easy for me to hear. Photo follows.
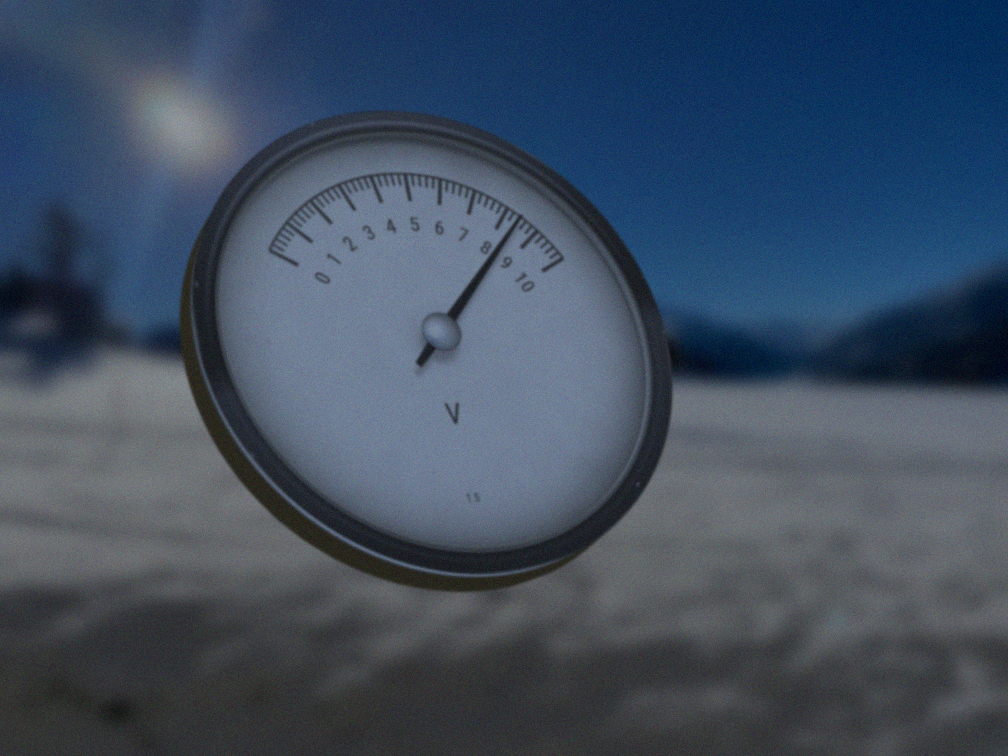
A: 8.4 V
